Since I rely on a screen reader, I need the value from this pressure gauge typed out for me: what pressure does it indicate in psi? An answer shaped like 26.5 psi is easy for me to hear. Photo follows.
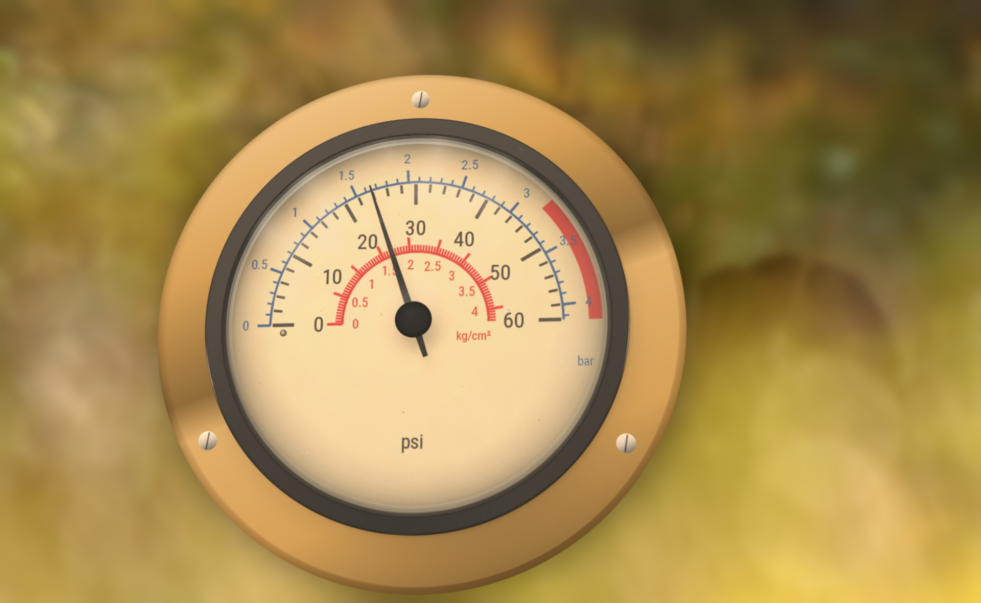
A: 24 psi
